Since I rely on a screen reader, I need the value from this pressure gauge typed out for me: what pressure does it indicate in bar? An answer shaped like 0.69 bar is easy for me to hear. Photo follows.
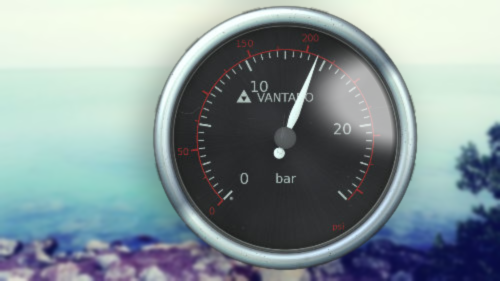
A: 14.5 bar
